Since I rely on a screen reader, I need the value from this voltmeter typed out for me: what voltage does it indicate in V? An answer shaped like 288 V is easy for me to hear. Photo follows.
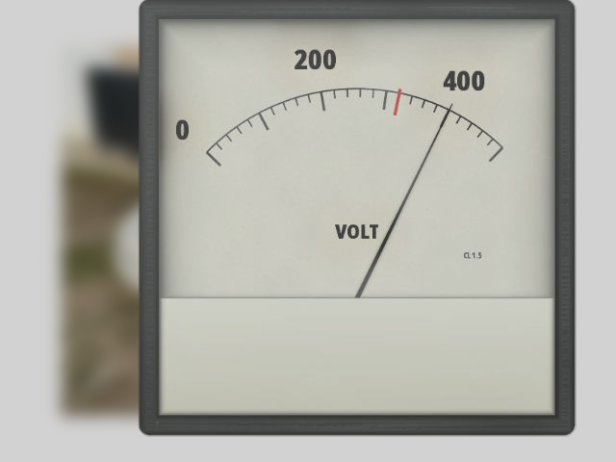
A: 400 V
